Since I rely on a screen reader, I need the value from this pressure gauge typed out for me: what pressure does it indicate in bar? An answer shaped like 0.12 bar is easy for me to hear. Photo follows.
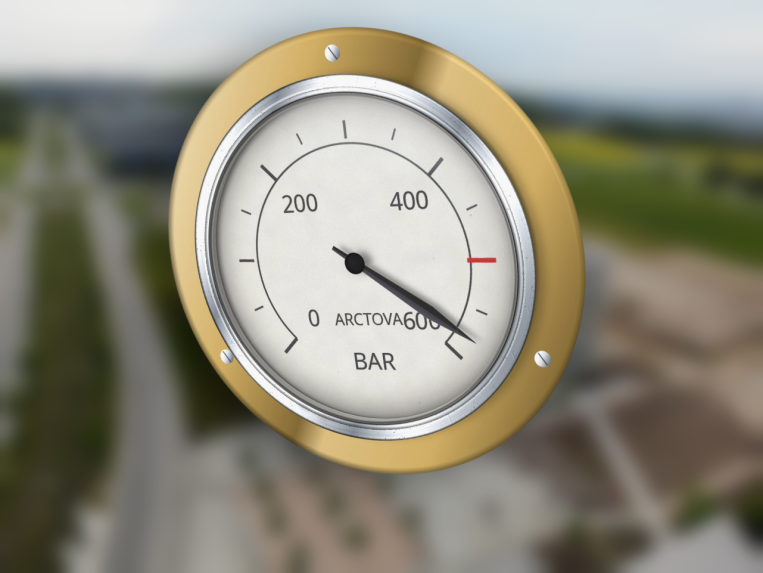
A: 575 bar
